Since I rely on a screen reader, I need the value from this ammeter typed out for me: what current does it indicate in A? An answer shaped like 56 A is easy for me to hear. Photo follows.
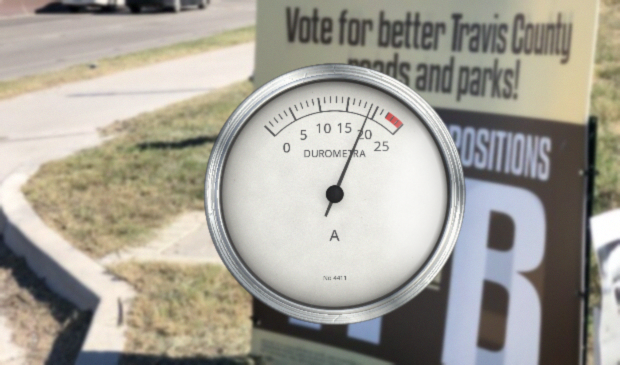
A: 19 A
